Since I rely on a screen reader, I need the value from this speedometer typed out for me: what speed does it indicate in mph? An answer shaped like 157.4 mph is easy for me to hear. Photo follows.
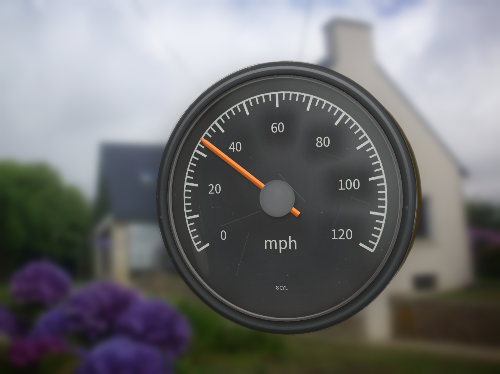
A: 34 mph
